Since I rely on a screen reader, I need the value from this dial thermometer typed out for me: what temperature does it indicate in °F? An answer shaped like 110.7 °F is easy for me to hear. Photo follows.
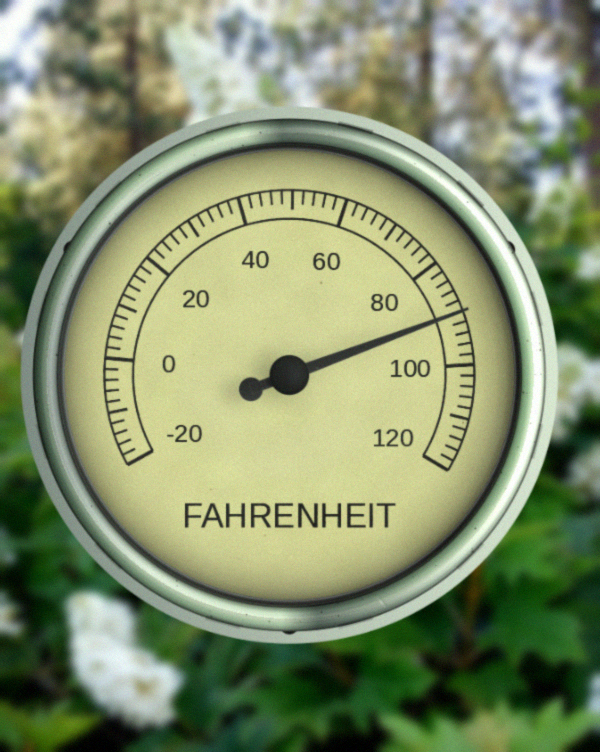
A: 90 °F
